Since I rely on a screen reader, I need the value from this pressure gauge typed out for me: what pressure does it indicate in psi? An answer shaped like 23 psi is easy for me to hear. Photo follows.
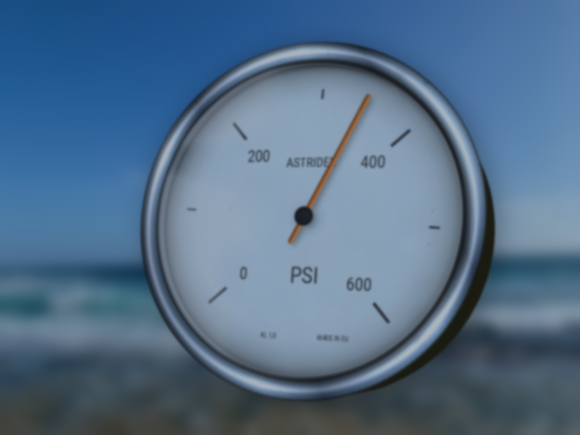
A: 350 psi
